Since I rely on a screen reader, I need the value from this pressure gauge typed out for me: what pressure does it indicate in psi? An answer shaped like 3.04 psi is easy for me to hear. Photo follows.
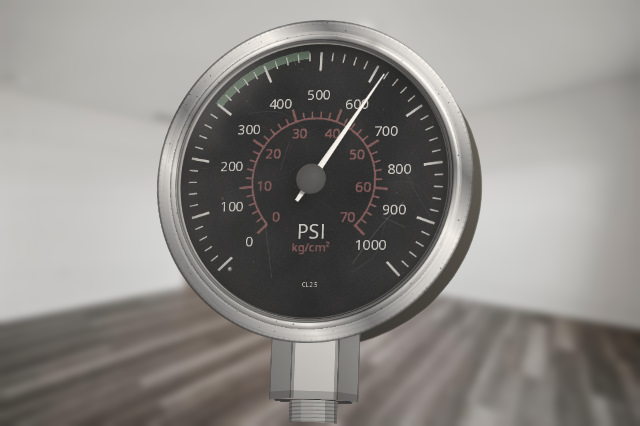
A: 620 psi
